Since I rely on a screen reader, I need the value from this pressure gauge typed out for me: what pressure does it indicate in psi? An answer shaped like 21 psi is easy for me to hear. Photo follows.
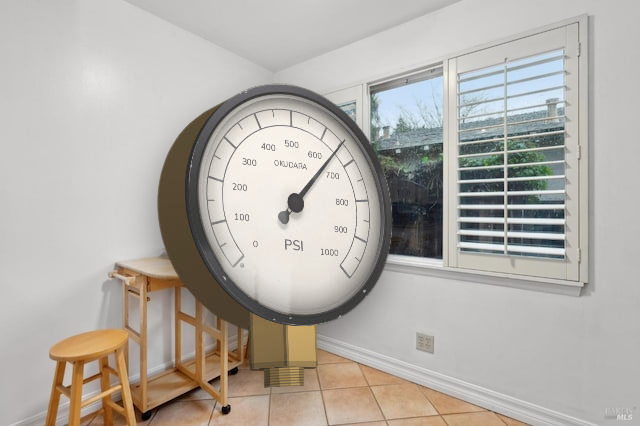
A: 650 psi
